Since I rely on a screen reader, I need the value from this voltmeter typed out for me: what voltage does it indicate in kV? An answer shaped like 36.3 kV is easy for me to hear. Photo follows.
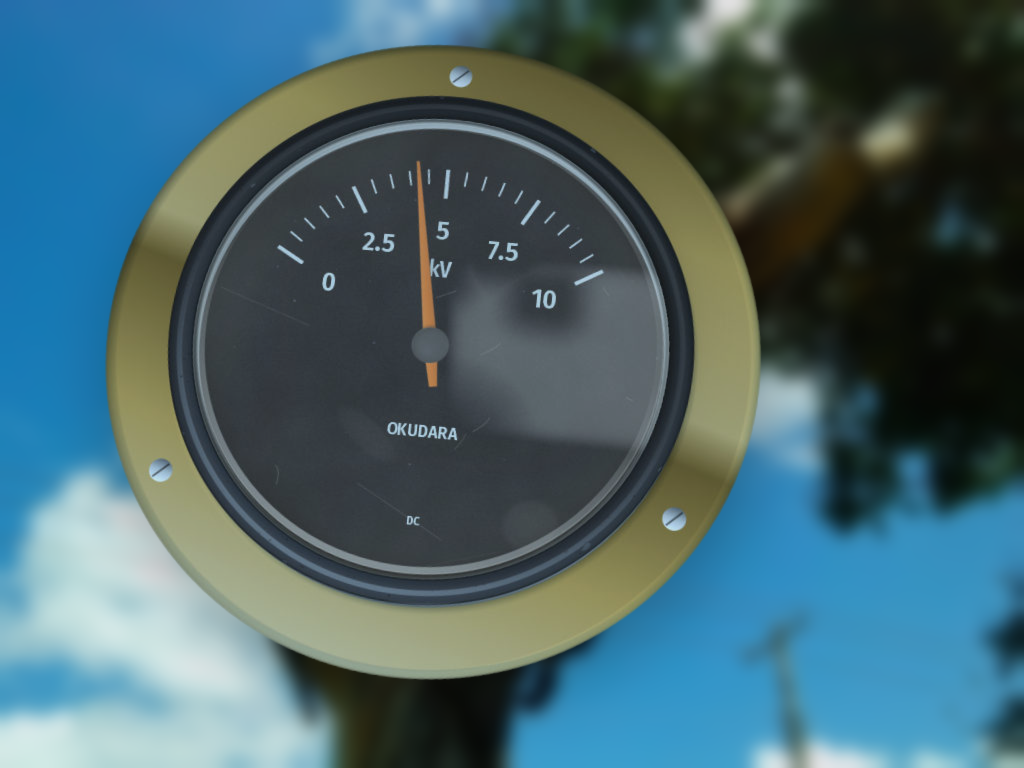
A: 4.25 kV
